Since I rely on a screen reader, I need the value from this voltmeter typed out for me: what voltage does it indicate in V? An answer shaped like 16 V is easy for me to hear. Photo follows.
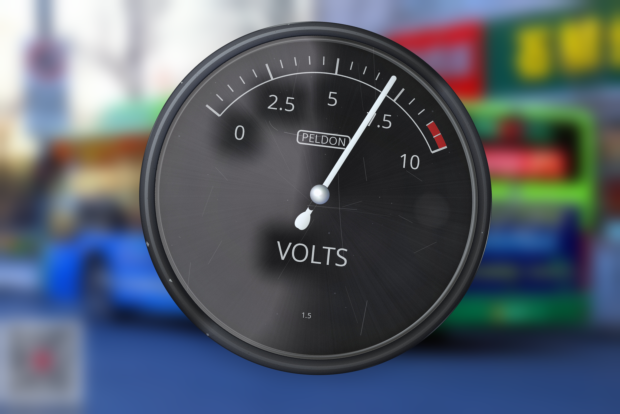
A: 7 V
